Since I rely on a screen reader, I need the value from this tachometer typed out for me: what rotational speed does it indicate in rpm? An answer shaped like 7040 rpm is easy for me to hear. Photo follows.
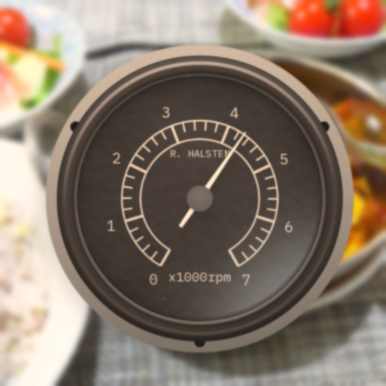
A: 4300 rpm
